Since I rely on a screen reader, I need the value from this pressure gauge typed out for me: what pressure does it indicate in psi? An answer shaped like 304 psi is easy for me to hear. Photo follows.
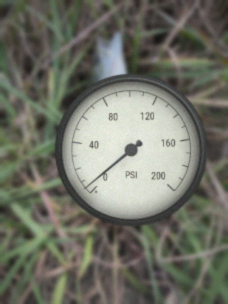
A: 5 psi
